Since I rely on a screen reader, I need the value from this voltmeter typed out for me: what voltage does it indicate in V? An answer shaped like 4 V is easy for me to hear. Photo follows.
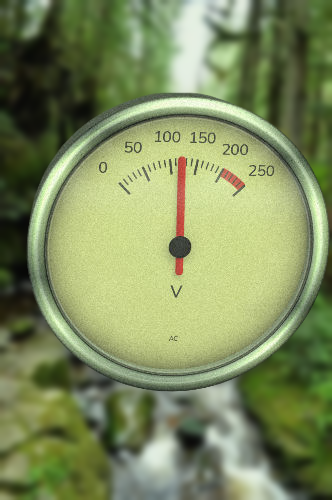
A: 120 V
